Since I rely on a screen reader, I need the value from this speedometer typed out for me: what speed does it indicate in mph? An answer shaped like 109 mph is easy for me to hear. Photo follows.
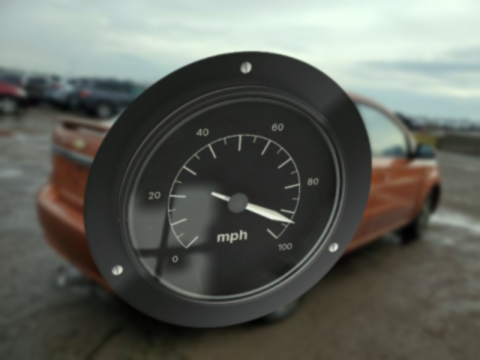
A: 92.5 mph
